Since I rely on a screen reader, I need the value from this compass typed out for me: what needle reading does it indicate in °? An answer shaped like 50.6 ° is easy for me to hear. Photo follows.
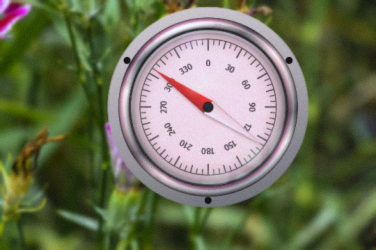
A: 305 °
